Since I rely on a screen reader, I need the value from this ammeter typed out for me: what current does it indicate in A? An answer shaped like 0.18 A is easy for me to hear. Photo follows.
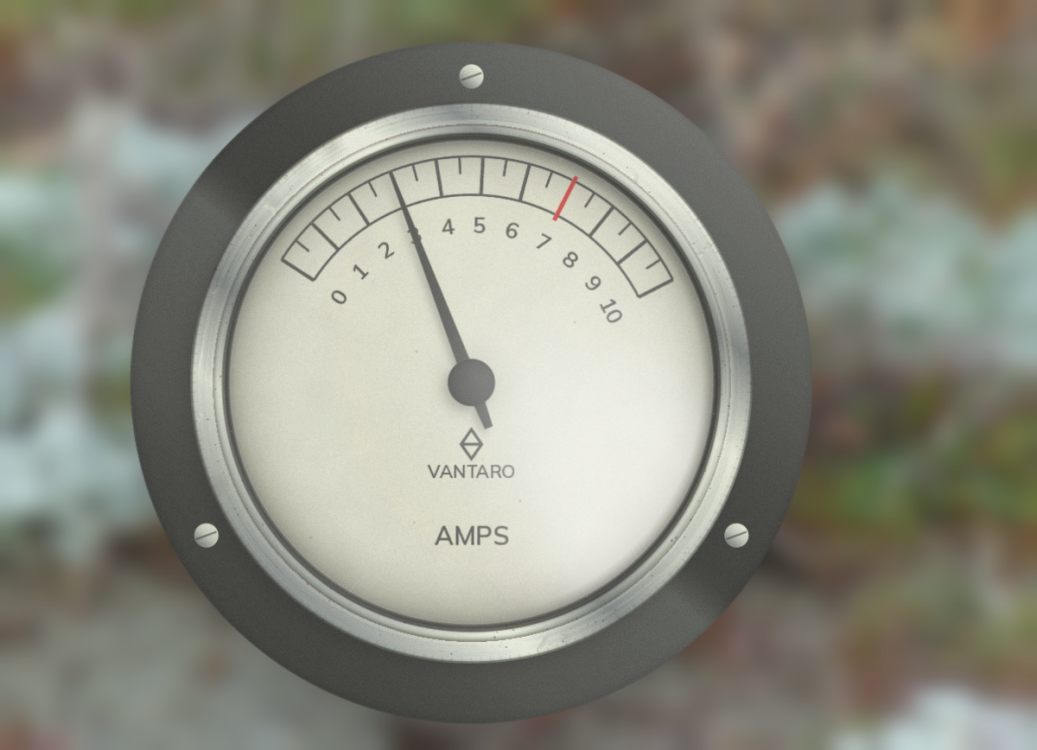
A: 3 A
